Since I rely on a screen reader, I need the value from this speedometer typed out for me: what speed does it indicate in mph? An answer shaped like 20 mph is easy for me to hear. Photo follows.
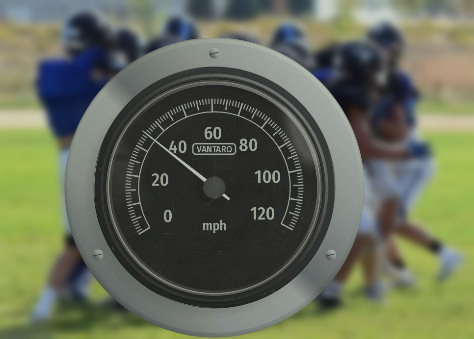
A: 35 mph
